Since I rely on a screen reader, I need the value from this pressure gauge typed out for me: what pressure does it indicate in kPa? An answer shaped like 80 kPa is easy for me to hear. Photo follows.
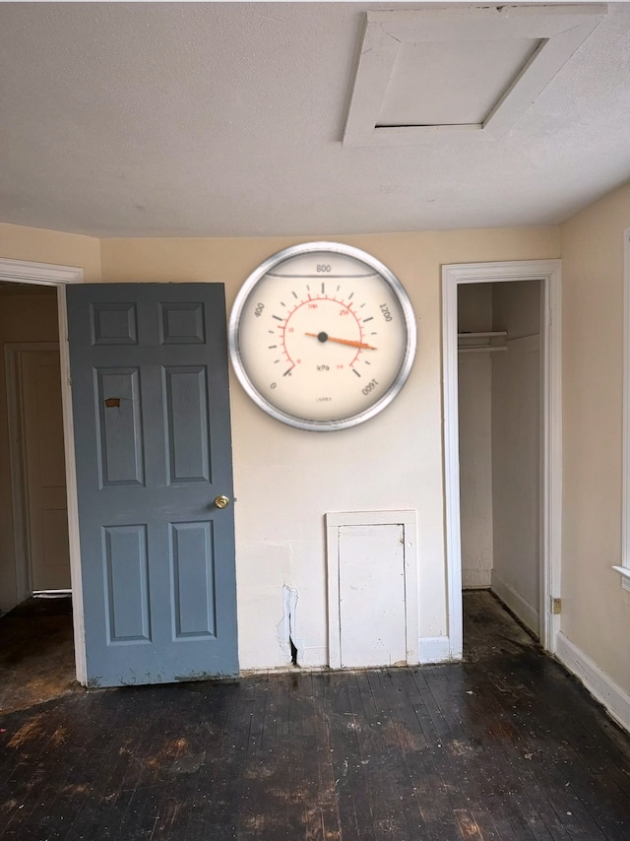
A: 1400 kPa
